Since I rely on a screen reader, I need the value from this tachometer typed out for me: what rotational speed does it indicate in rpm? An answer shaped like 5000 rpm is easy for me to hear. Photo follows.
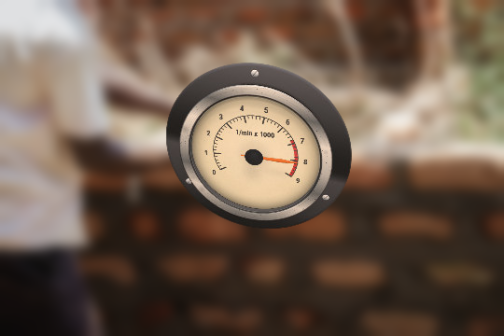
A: 8000 rpm
